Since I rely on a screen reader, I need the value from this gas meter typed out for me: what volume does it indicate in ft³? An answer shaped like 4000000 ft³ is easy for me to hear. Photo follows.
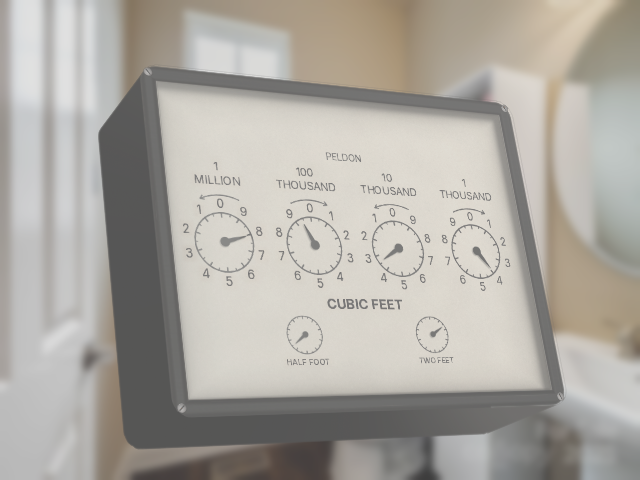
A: 793400 ft³
